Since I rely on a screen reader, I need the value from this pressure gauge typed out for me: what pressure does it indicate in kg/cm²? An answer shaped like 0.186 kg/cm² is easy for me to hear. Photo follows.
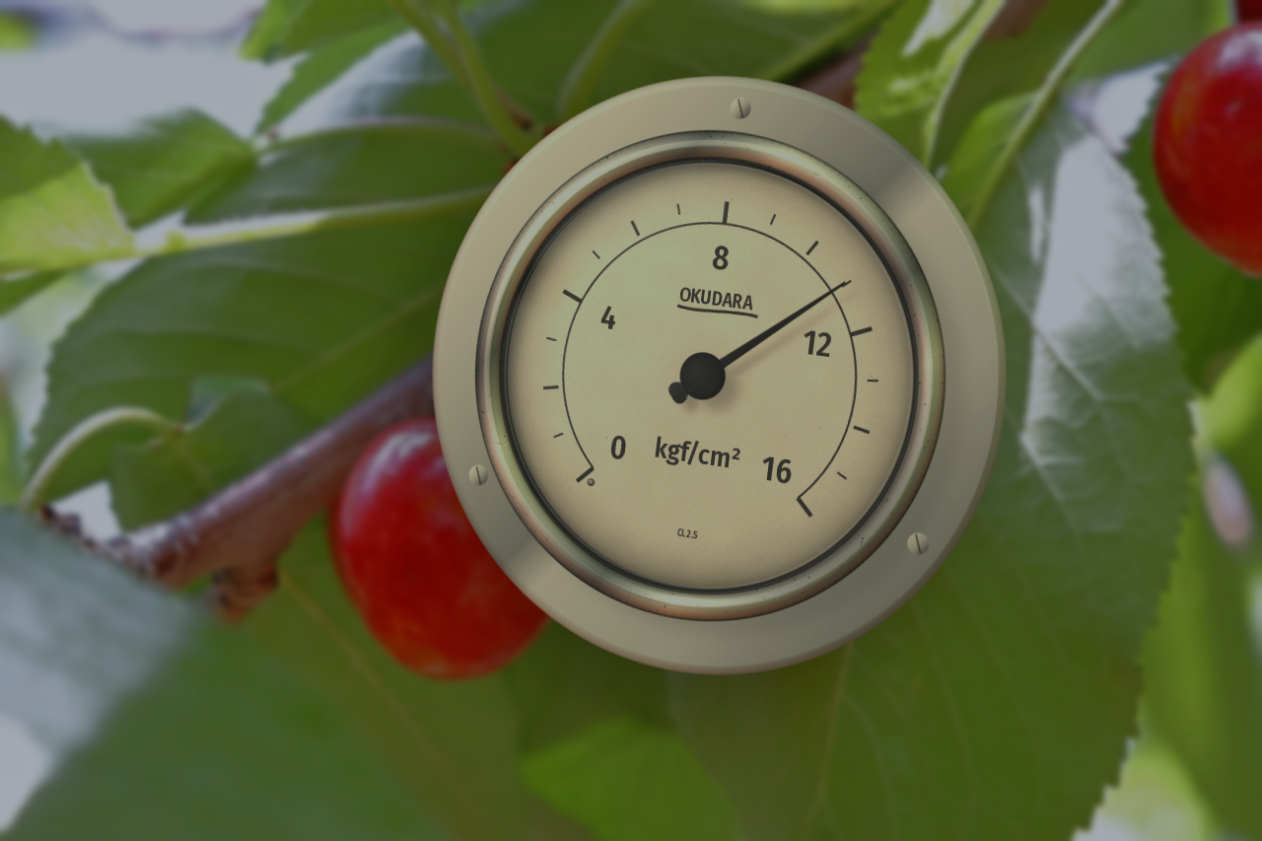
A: 11 kg/cm²
